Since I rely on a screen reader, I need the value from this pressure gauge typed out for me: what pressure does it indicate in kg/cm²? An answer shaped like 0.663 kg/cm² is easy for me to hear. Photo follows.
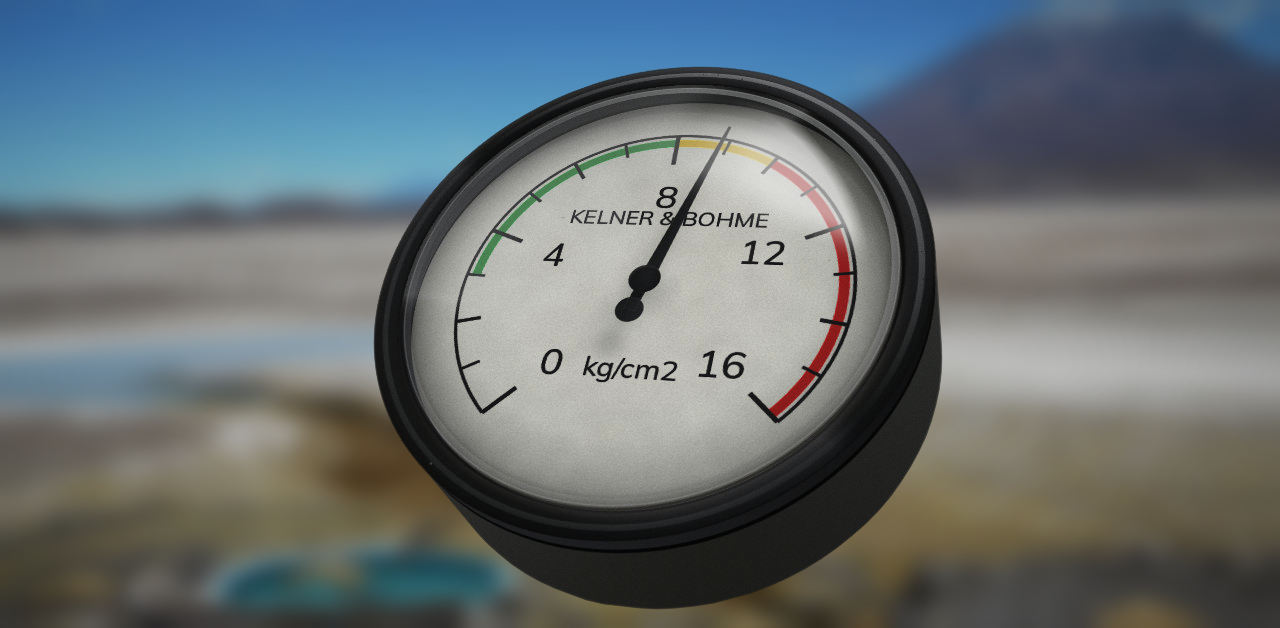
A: 9 kg/cm²
